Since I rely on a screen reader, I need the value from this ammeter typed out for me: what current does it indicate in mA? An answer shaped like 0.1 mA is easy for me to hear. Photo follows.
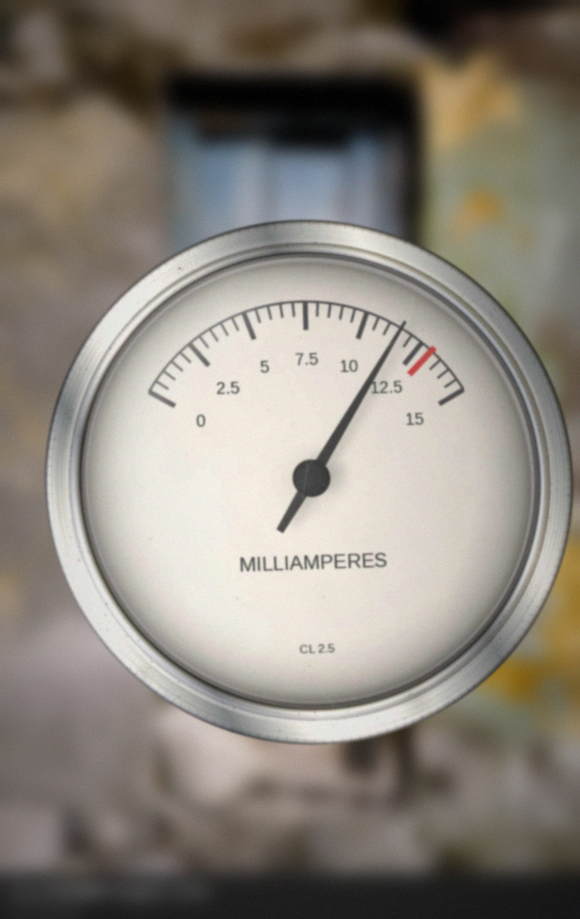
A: 11.5 mA
